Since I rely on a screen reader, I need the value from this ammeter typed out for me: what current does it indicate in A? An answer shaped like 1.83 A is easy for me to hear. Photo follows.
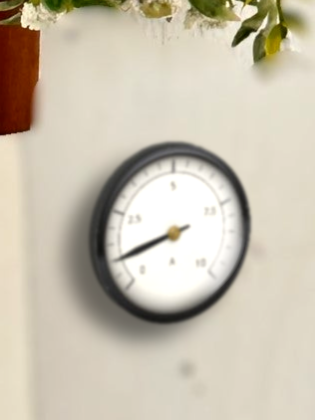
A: 1 A
